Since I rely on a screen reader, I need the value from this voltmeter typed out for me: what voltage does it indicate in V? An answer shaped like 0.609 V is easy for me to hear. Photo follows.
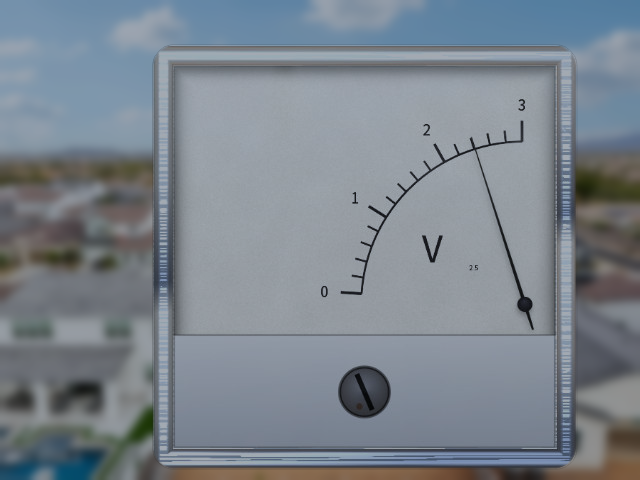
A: 2.4 V
